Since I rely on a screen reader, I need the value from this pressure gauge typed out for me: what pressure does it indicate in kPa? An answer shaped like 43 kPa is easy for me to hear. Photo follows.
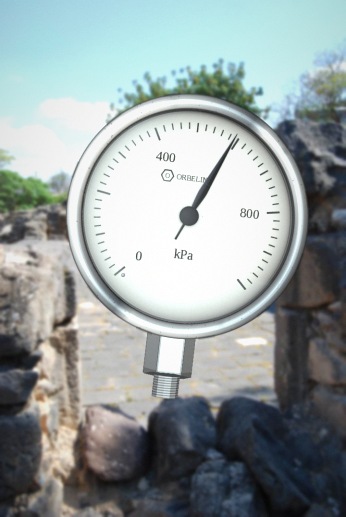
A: 590 kPa
